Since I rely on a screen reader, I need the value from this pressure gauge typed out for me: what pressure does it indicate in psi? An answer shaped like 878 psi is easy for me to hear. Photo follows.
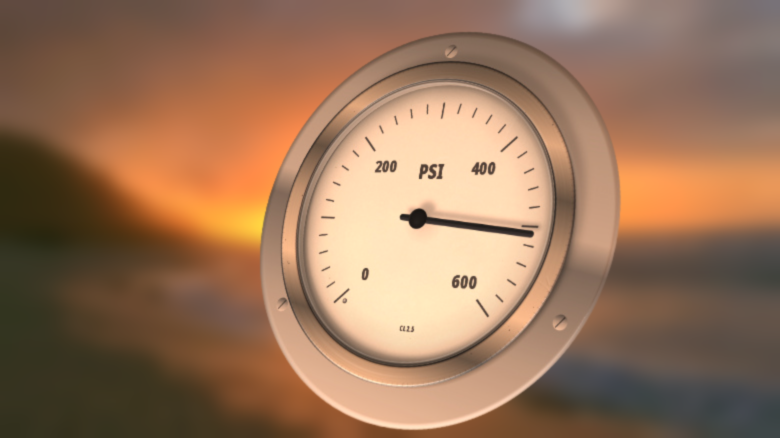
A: 510 psi
